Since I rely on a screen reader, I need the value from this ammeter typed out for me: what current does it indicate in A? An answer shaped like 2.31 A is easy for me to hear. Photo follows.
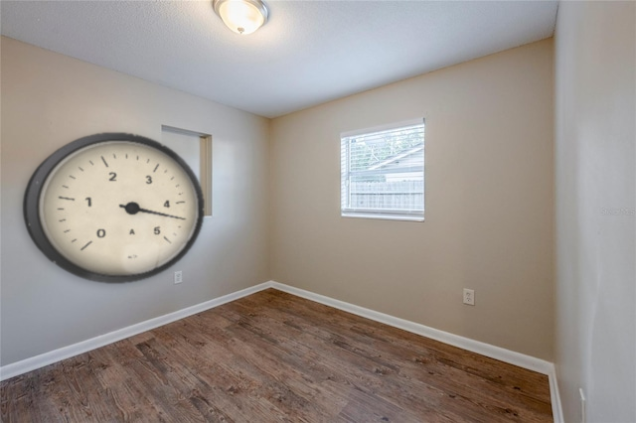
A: 4.4 A
